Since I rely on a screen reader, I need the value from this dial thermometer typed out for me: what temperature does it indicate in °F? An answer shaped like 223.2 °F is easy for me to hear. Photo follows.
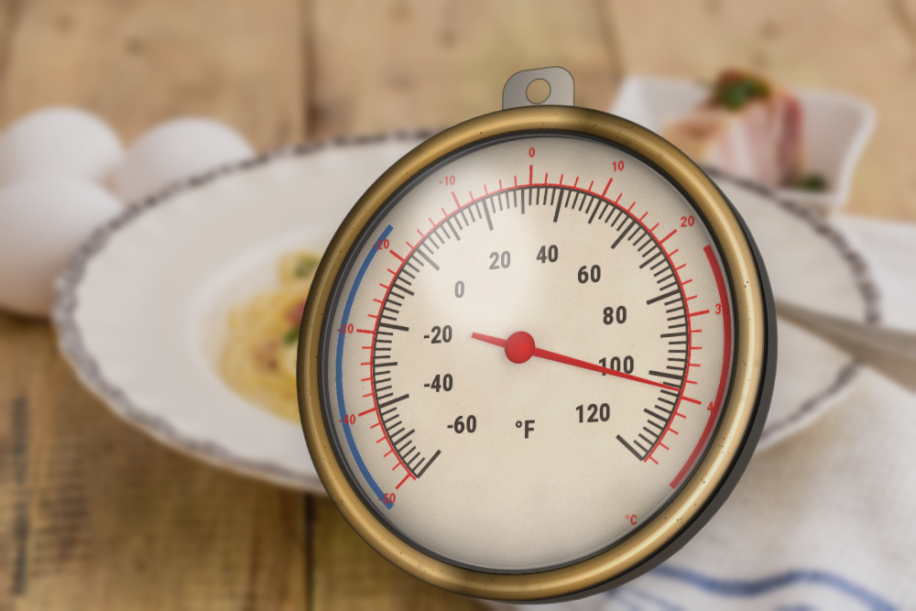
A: 103 °F
